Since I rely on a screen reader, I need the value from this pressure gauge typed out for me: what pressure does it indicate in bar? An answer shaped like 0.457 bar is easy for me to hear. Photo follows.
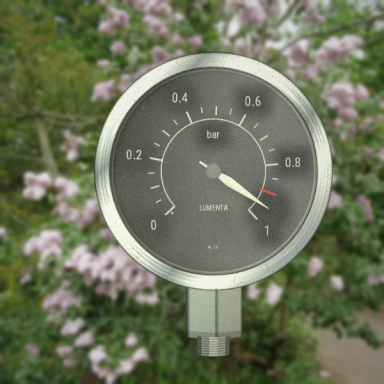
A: 0.95 bar
